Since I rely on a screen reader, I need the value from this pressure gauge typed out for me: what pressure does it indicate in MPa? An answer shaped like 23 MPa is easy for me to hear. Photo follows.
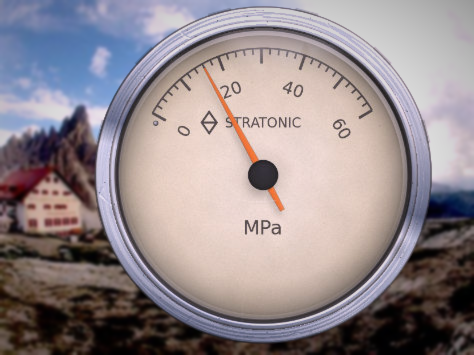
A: 16 MPa
